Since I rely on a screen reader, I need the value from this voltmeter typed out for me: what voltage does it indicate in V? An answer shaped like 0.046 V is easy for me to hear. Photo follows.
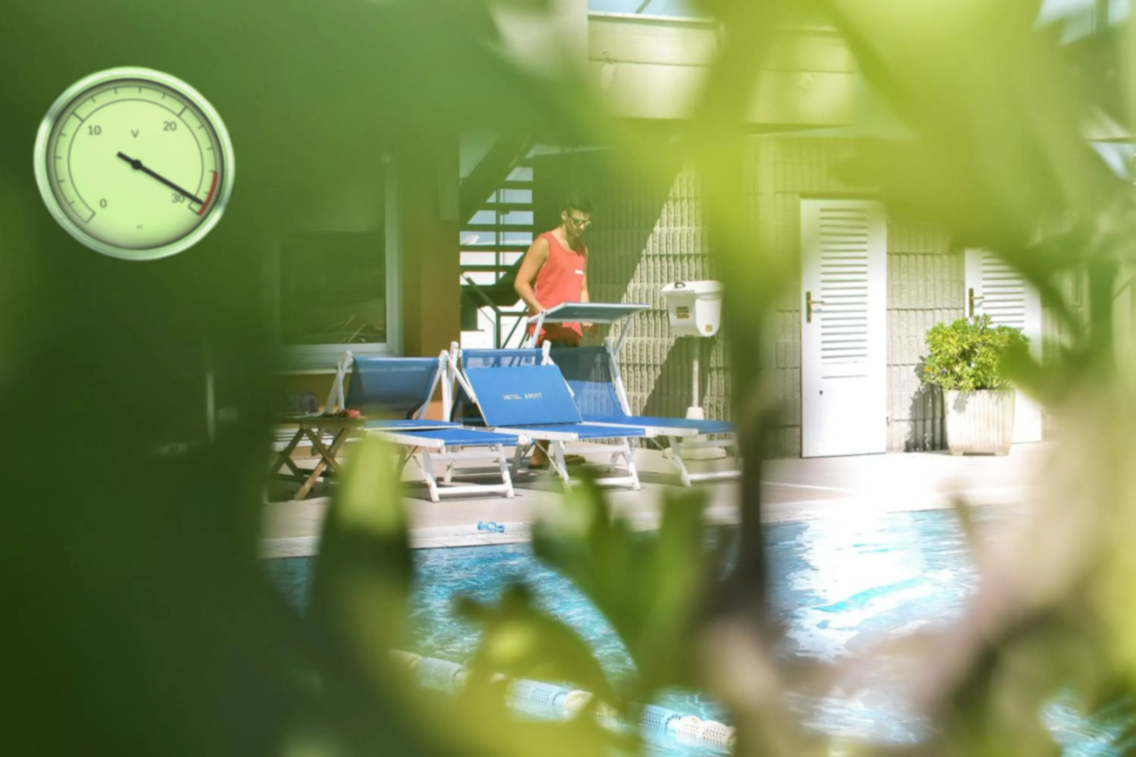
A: 29 V
